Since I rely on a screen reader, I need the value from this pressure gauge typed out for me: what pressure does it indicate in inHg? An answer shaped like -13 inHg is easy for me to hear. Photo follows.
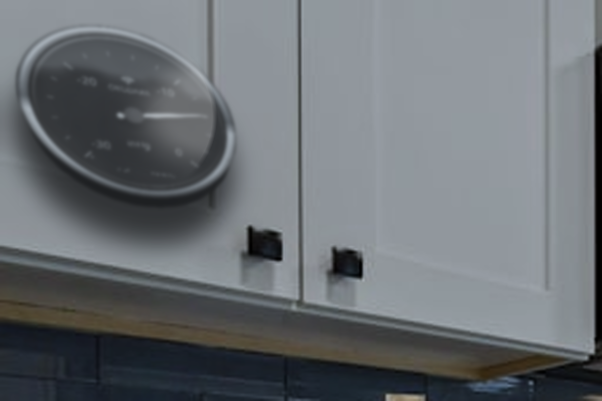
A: -6 inHg
